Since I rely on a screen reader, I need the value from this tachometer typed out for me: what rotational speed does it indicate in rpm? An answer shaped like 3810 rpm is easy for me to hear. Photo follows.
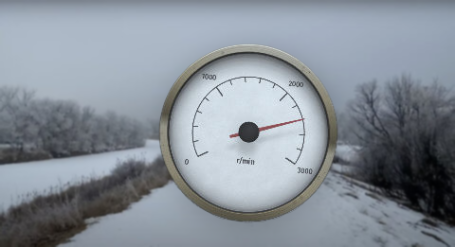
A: 2400 rpm
